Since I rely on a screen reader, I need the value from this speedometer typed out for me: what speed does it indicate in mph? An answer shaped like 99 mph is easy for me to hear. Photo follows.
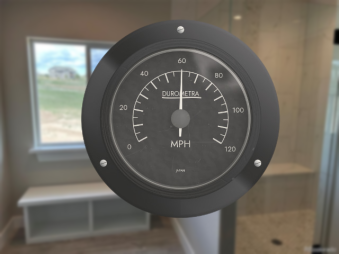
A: 60 mph
